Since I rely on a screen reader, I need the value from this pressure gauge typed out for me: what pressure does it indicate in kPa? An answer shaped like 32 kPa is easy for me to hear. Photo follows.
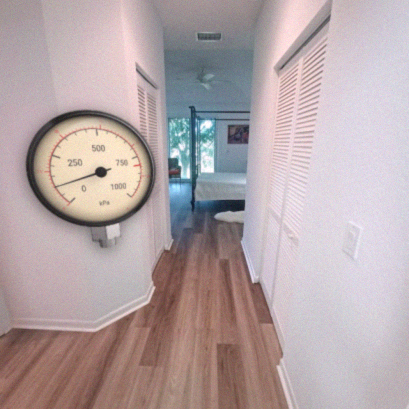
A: 100 kPa
